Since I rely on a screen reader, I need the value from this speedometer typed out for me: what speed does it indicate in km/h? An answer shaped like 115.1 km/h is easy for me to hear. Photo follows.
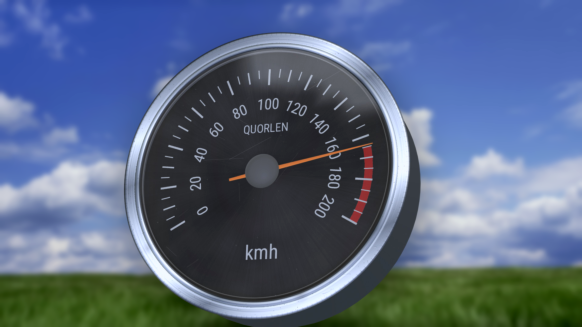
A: 165 km/h
